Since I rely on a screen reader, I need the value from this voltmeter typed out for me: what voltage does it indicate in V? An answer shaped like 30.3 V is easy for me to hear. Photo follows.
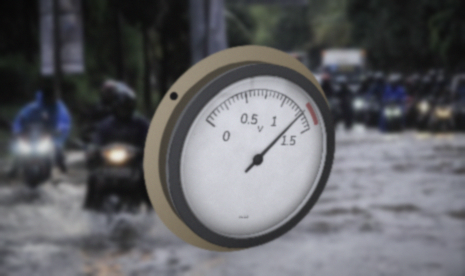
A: 1.25 V
